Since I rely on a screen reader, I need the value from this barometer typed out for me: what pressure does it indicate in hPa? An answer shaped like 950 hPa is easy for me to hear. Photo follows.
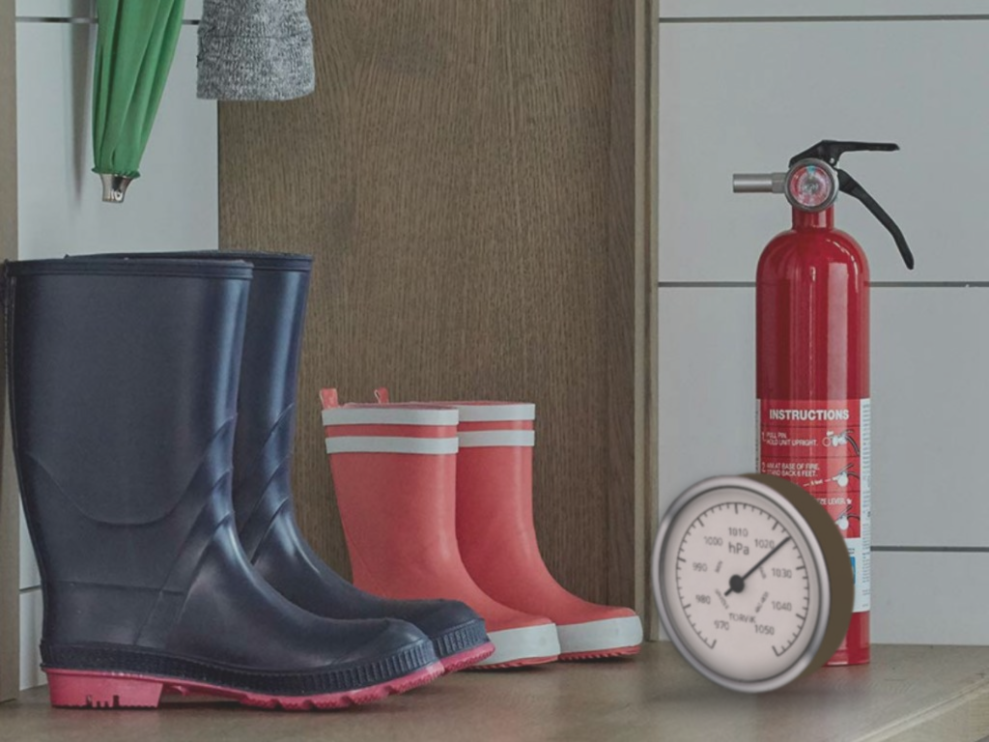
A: 1024 hPa
